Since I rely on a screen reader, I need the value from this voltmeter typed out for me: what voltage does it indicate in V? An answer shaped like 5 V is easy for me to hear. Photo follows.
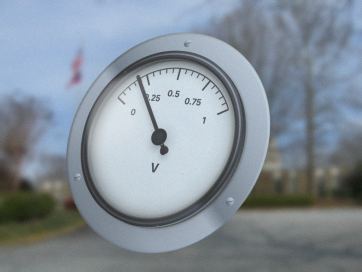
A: 0.2 V
